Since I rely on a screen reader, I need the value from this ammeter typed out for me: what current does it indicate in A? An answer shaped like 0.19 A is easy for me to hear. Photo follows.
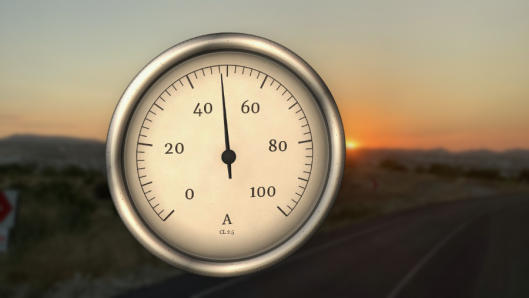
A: 48 A
